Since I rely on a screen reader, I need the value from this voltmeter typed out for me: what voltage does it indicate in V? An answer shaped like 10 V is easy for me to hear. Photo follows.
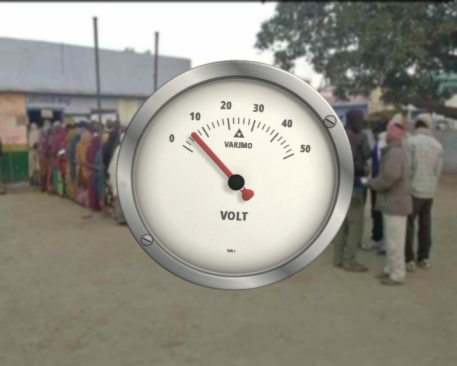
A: 6 V
